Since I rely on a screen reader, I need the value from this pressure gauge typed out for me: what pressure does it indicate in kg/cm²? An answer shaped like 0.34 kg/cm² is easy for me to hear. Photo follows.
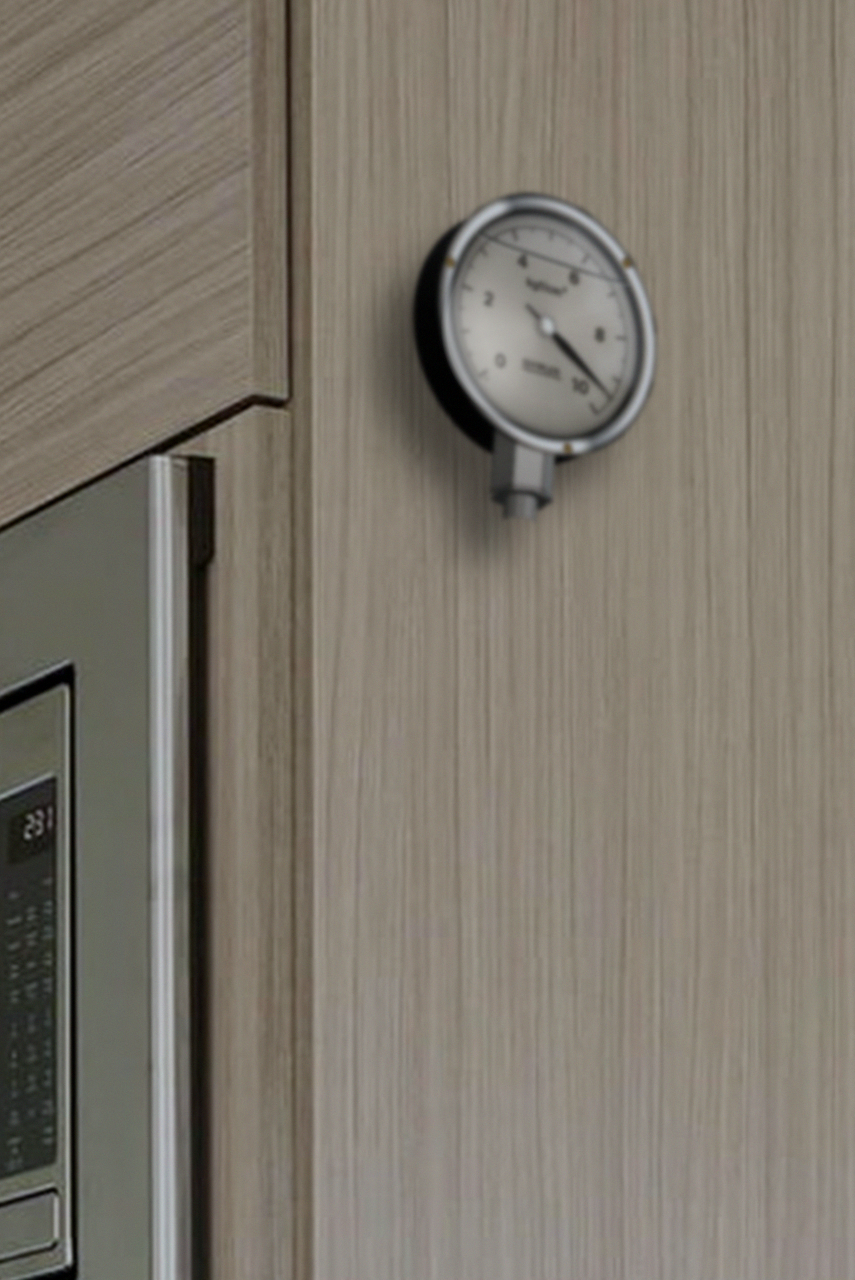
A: 9.5 kg/cm²
